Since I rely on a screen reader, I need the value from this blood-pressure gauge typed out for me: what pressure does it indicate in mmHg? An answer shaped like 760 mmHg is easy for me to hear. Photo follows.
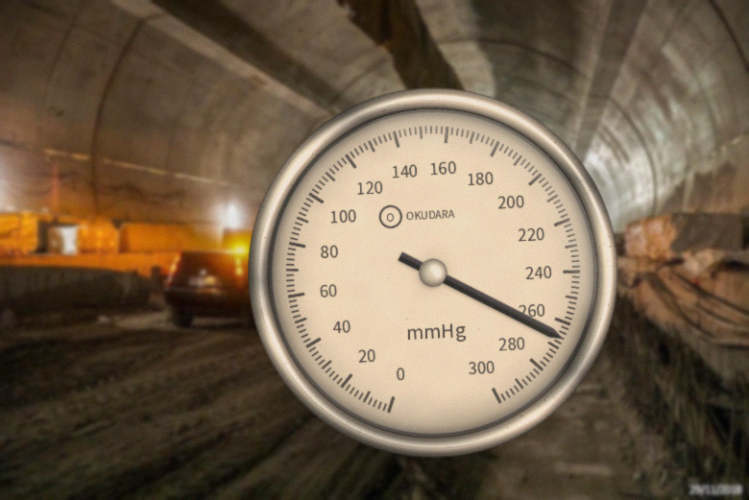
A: 266 mmHg
